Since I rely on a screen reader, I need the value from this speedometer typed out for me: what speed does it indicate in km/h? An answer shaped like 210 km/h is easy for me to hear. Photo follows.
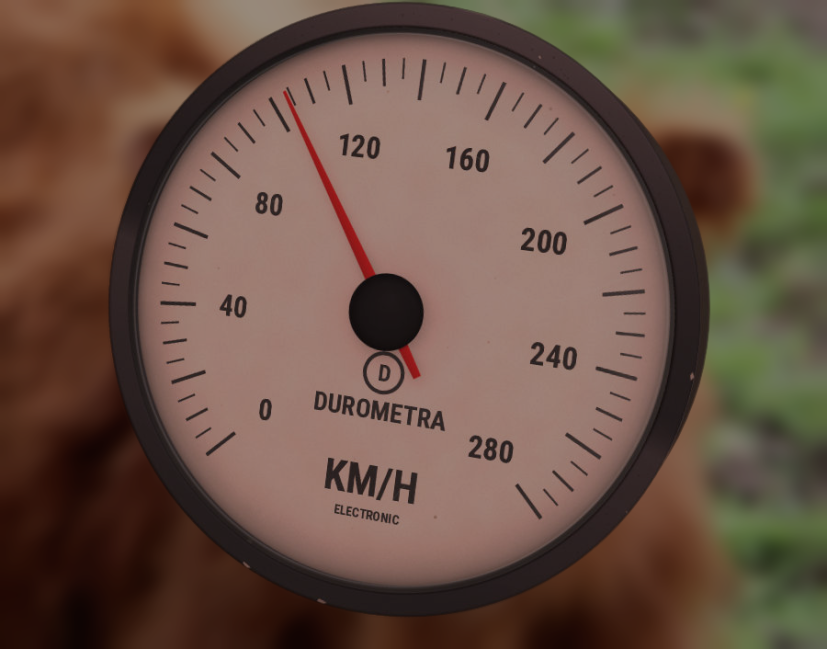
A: 105 km/h
